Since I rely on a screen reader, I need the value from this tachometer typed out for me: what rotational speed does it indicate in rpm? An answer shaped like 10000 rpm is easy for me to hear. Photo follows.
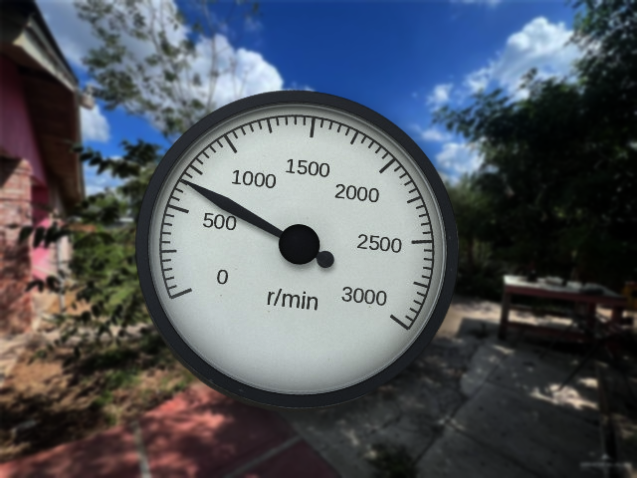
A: 650 rpm
